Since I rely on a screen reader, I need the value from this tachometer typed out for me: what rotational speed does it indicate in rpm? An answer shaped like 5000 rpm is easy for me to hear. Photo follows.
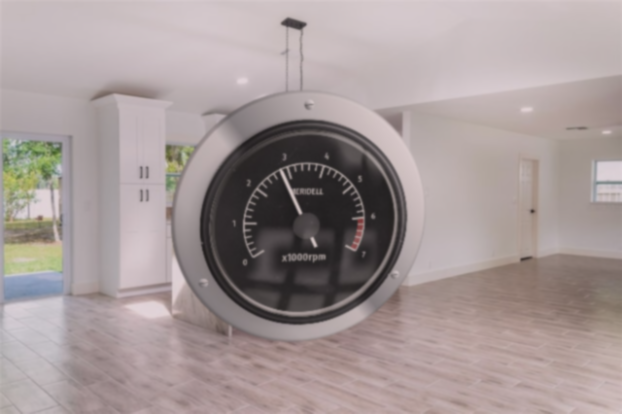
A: 2800 rpm
